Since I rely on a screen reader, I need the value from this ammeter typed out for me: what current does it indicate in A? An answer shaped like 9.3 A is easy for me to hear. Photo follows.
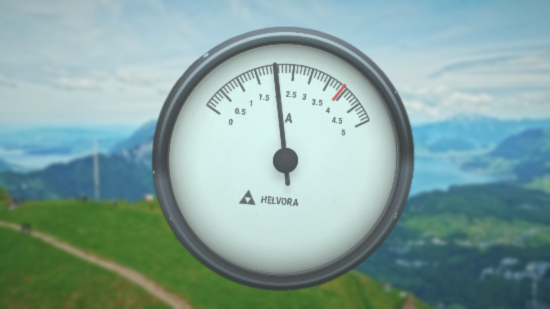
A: 2 A
